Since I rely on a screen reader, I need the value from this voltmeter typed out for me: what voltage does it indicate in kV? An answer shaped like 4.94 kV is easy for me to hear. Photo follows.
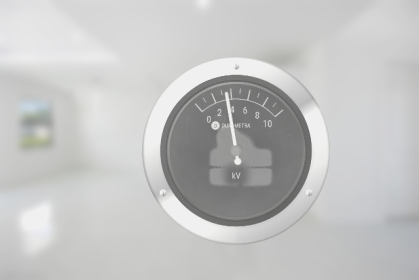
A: 3.5 kV
